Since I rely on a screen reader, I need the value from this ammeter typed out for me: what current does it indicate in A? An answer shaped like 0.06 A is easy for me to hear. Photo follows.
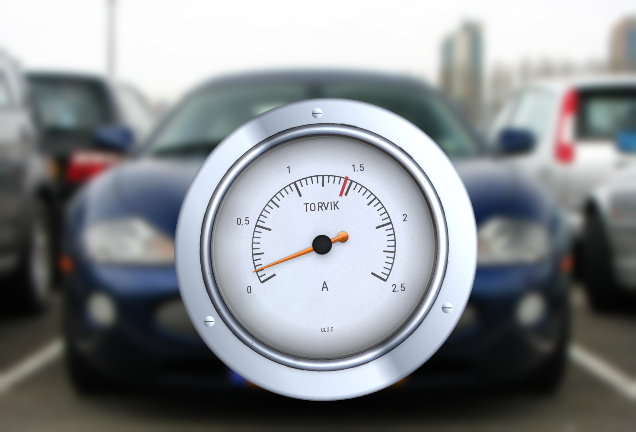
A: 0.1 A
